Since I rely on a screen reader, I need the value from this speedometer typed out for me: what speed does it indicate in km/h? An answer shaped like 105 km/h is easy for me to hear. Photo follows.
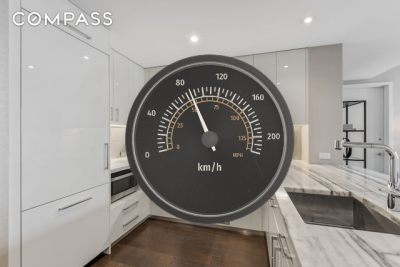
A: 85 km/h
